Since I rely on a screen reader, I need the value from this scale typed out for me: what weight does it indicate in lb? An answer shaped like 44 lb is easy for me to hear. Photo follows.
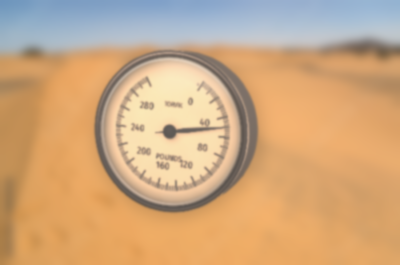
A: 50 lb
